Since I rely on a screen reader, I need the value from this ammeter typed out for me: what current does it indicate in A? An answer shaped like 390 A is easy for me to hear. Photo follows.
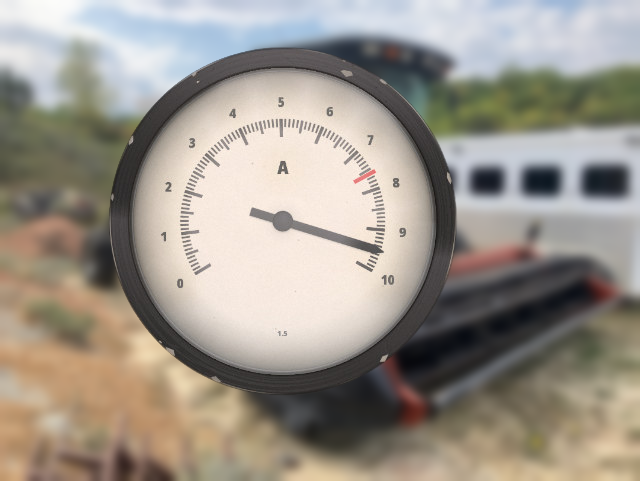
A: 9.5 A
